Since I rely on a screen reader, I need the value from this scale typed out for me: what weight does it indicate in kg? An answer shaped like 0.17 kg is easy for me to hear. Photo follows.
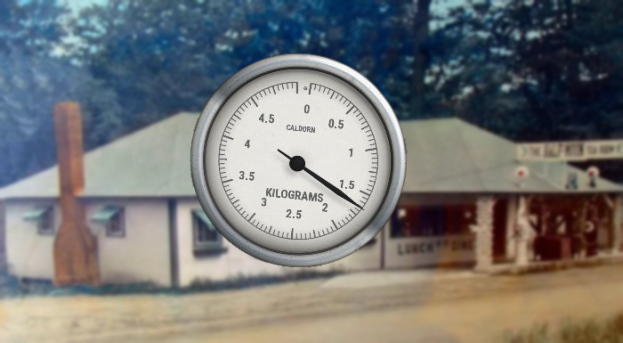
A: 1.65 kg
